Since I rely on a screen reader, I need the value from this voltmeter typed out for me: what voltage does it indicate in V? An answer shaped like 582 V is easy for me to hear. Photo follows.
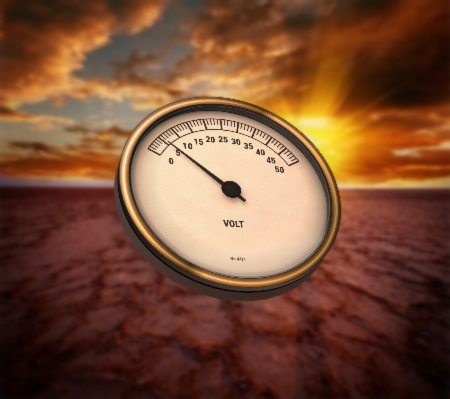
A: 5 V
